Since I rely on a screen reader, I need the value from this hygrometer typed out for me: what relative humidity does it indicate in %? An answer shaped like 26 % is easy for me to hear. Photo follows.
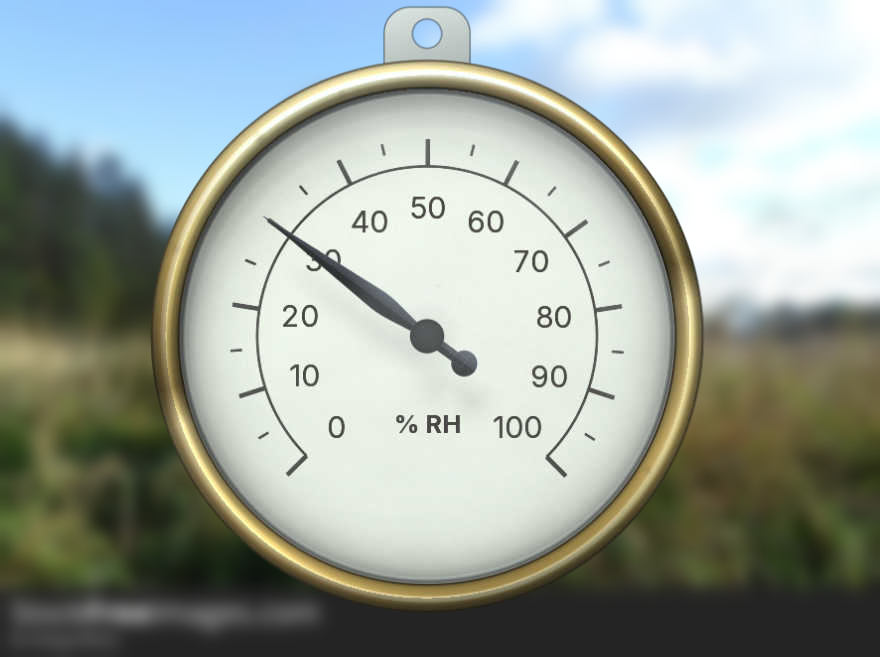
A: 30 %
